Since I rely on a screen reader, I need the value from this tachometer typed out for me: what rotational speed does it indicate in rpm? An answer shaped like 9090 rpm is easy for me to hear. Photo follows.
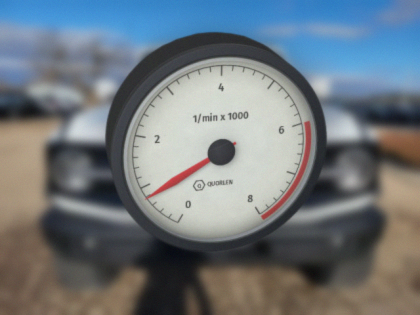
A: 800 rpm
